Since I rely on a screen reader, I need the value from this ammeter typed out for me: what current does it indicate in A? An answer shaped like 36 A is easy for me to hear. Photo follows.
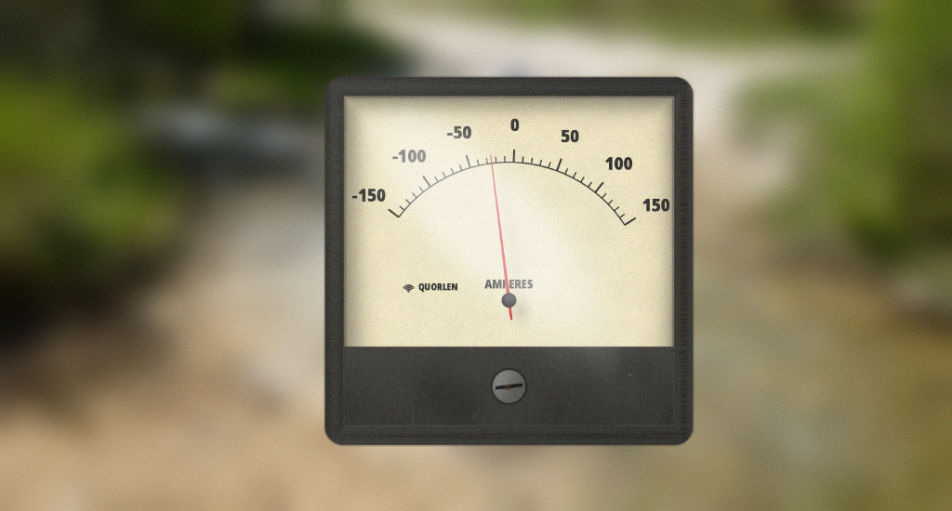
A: -25 A
